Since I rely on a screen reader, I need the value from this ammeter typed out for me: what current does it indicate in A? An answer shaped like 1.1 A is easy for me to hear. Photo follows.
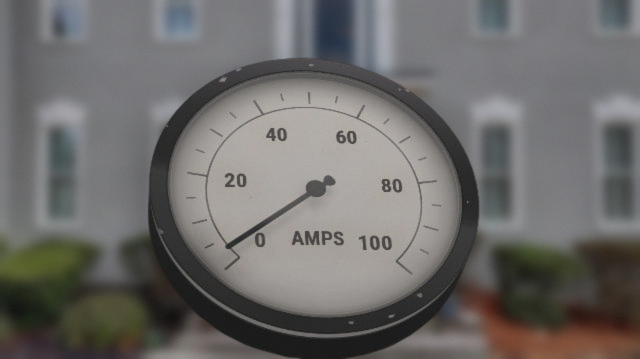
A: 2.5 A
